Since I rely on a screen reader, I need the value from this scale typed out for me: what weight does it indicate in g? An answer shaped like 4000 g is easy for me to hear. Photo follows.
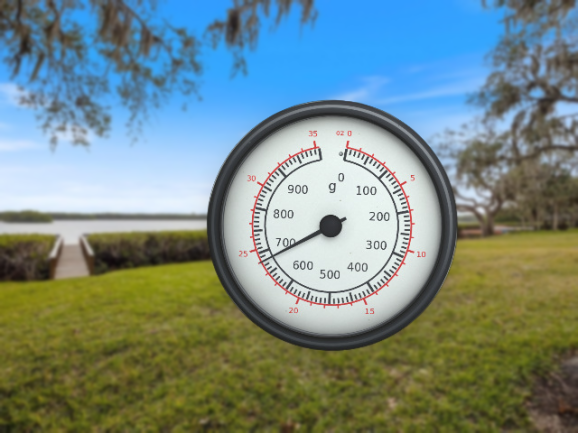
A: 680 g
